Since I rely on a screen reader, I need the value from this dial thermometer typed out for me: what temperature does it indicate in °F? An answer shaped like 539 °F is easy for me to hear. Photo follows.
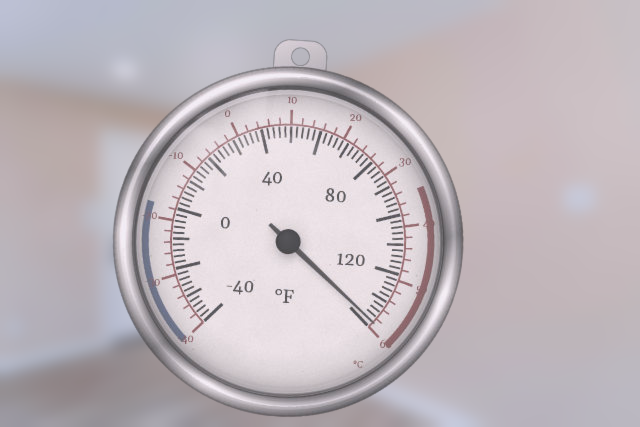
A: 138 °F
